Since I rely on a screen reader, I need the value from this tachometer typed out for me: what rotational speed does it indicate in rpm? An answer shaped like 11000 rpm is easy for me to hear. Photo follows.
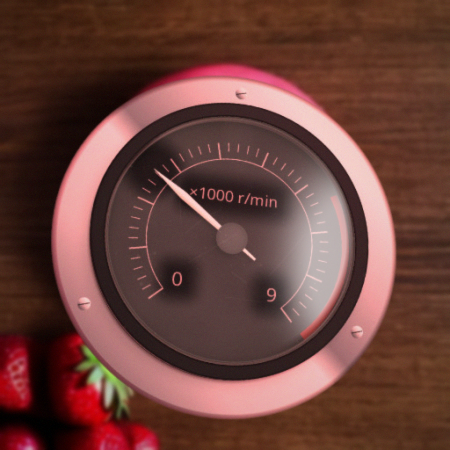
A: 2600 rpm
